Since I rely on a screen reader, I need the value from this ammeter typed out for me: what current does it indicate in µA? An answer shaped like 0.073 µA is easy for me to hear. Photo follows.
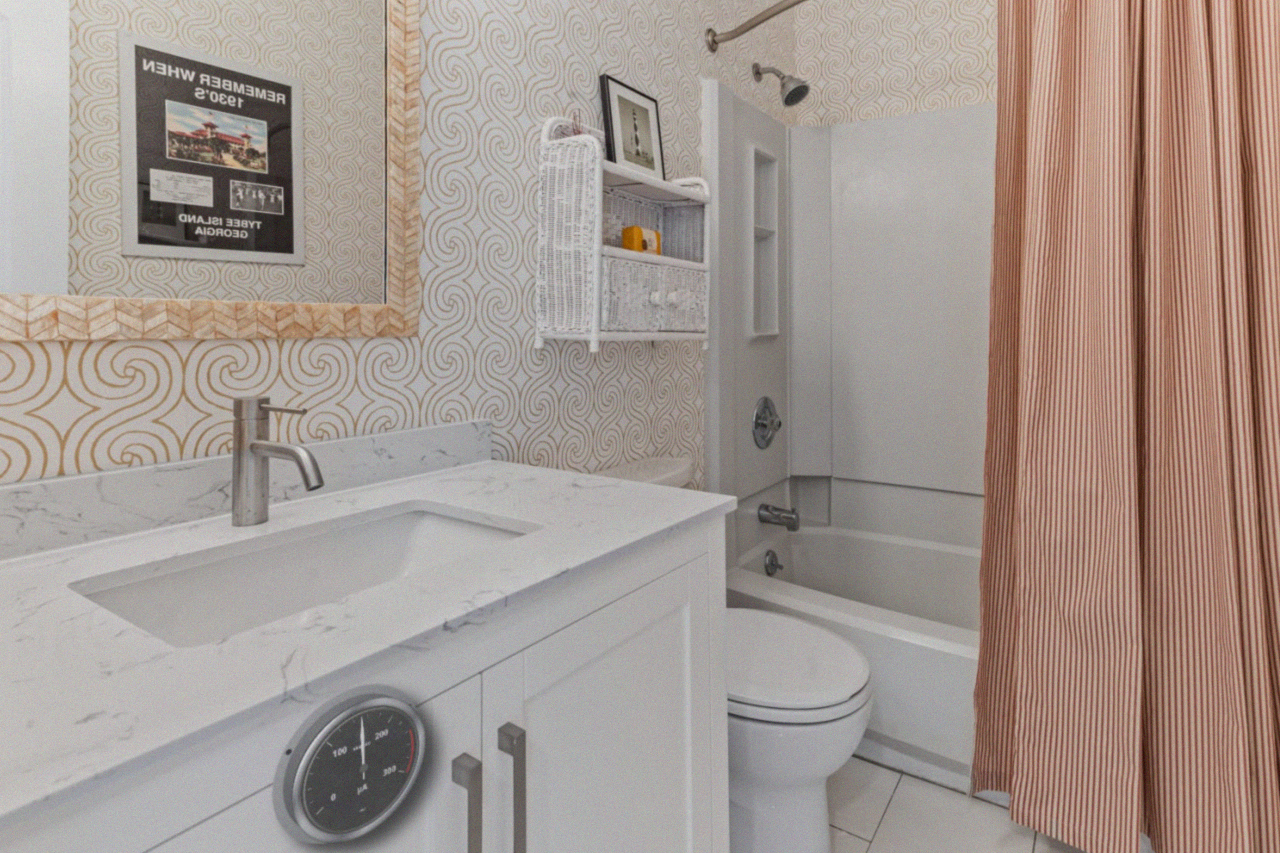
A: 150 µA
